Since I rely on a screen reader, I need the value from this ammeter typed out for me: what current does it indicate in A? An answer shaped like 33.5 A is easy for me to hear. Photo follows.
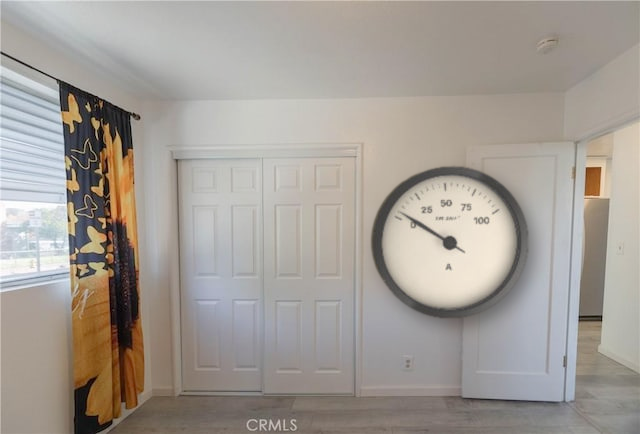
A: 5 A
